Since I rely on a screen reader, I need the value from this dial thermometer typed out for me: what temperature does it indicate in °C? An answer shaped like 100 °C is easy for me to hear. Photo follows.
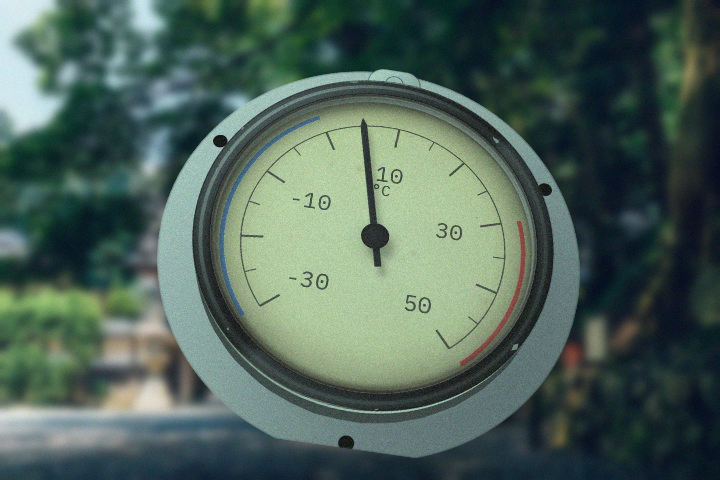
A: 5 °C
